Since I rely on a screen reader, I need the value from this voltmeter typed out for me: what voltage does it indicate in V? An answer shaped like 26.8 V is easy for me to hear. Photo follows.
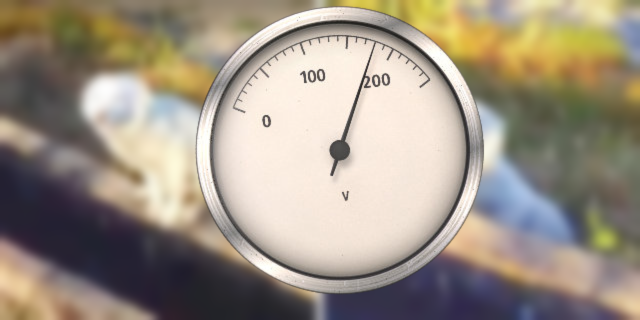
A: 180 V
